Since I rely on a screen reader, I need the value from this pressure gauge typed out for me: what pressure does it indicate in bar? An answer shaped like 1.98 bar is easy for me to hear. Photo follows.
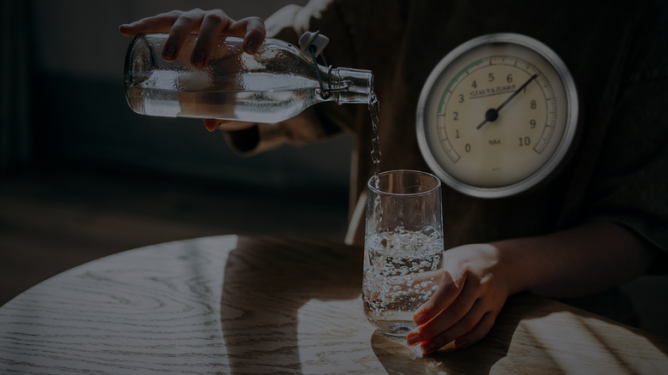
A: 7 bar
